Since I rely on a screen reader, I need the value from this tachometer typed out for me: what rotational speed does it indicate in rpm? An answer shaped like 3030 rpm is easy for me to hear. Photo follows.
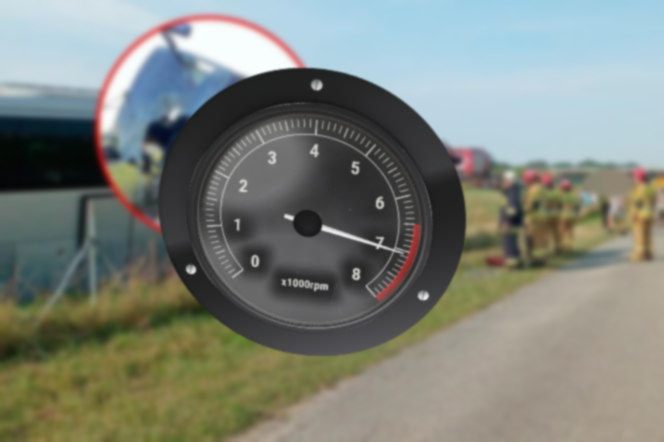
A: 7000 rpm
